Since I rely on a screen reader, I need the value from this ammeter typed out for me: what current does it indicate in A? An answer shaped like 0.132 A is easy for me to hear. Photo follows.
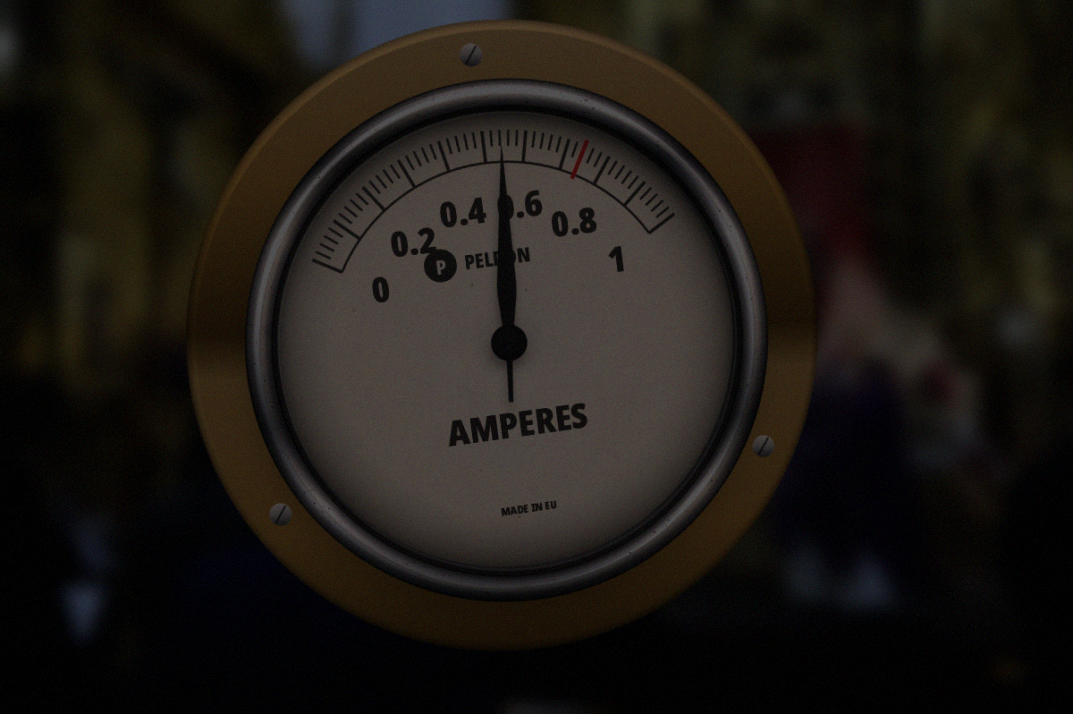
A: 0.54 A
